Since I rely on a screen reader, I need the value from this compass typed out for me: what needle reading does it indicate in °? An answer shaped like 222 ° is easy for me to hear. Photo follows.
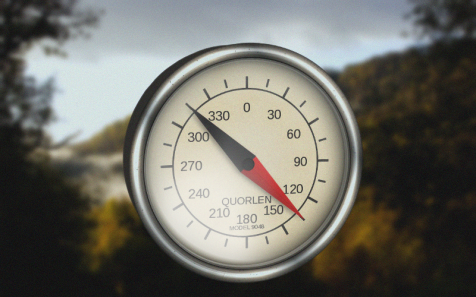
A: 135 °
